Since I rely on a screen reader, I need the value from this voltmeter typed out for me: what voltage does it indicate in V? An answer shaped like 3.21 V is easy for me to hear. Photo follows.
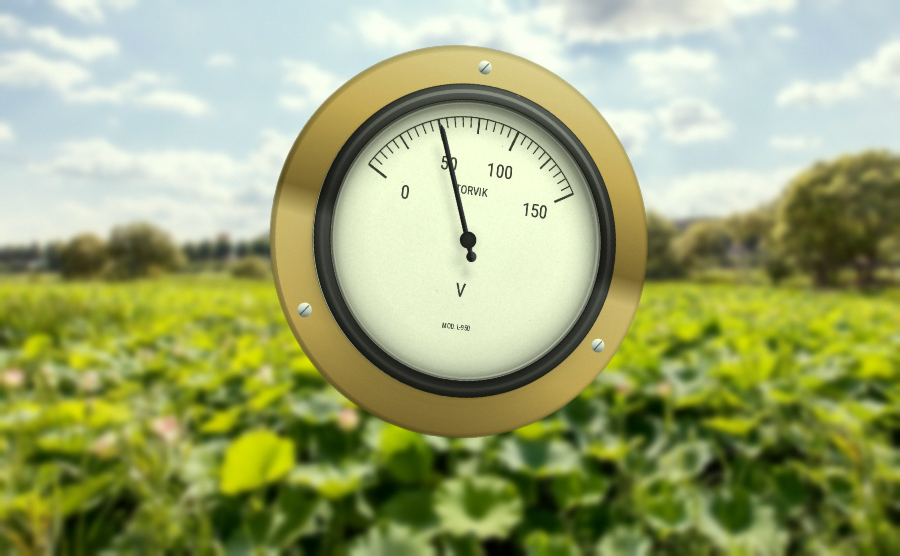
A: 50 V
